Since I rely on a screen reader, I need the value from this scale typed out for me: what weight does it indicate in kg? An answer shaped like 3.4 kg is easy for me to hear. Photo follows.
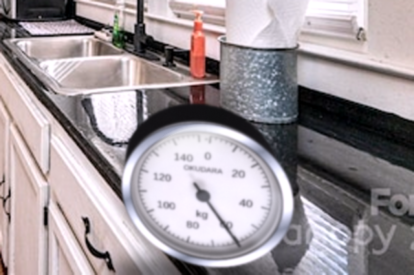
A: 60 kg
